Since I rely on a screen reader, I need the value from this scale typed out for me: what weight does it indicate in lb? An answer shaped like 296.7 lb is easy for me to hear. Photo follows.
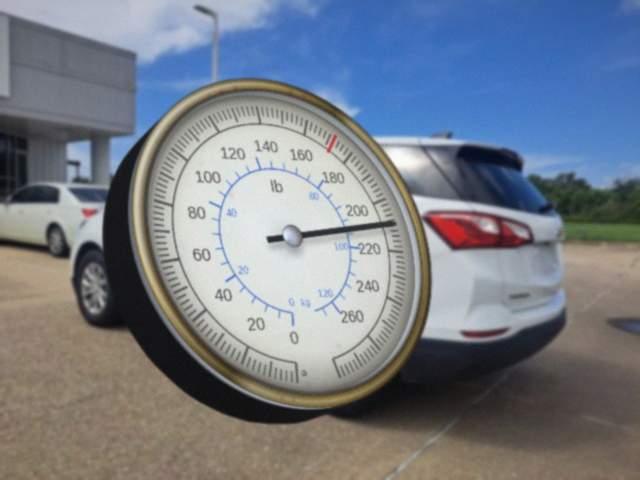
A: 210 lb
